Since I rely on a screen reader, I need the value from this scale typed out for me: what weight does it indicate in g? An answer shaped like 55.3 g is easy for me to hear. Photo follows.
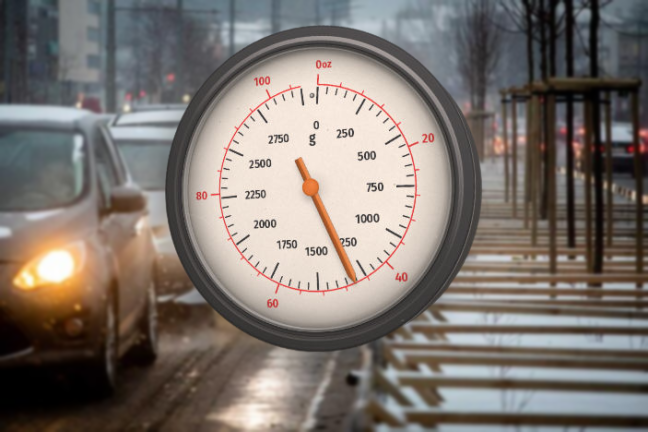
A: 1300 g
